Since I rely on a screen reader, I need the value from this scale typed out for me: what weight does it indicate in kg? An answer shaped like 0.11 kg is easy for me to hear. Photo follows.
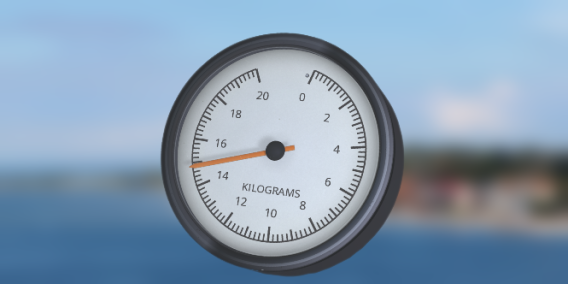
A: 14.8 kg
